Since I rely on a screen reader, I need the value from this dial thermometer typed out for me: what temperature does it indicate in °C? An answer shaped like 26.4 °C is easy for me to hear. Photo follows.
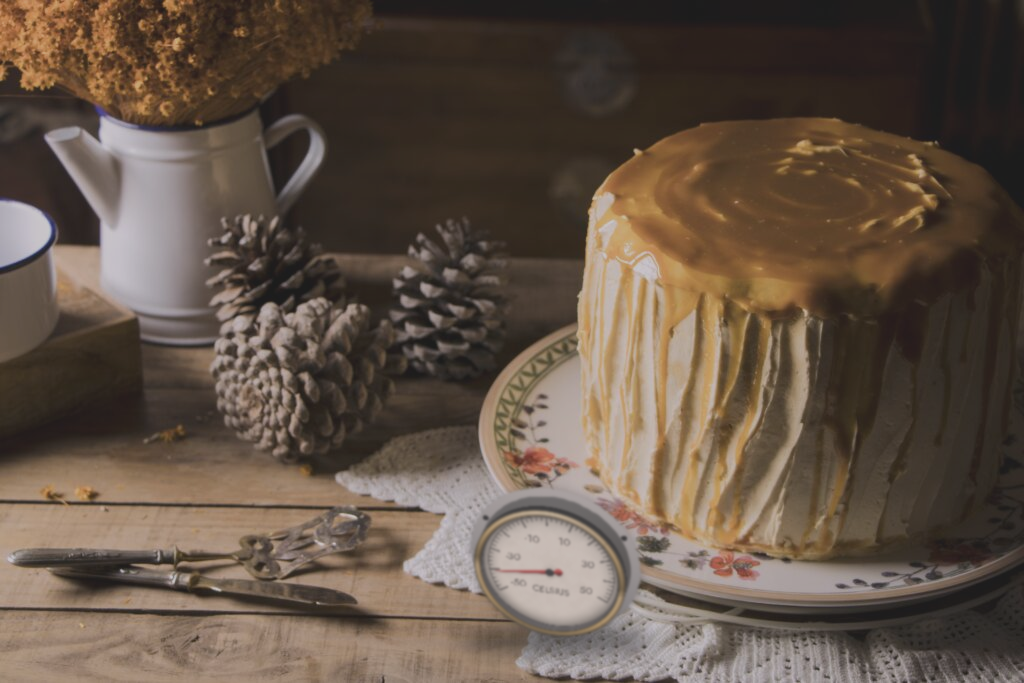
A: -40 °C
